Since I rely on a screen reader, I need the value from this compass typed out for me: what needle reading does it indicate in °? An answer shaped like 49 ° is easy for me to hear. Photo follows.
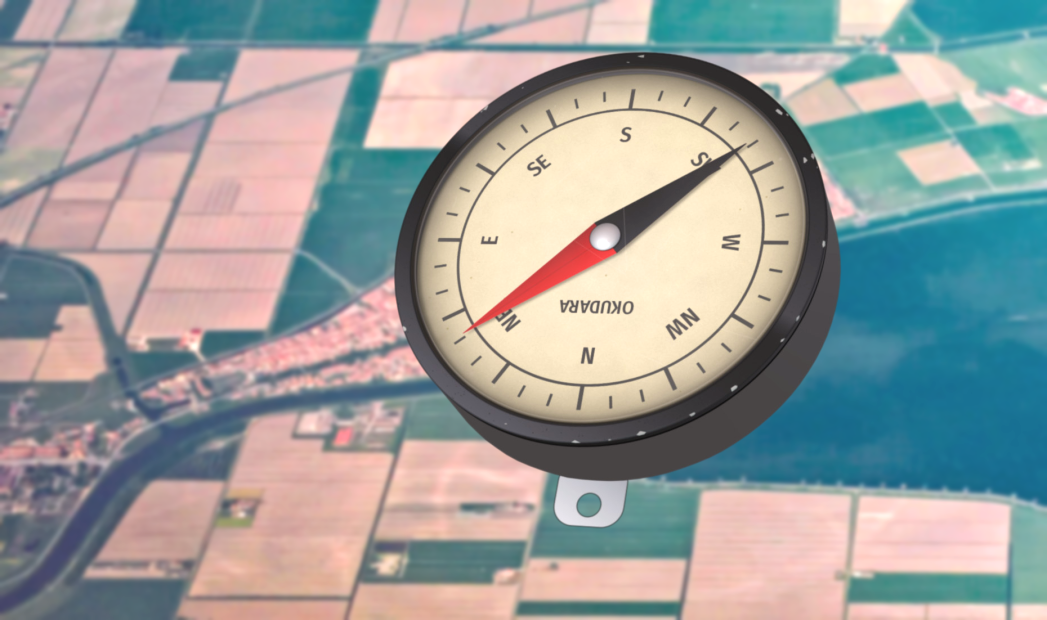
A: 50 °
